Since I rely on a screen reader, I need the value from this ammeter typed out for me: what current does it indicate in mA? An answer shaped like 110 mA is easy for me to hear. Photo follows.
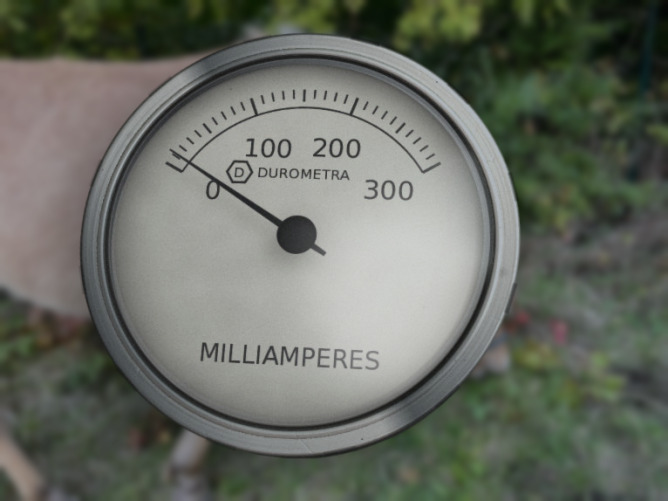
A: 10 mA
